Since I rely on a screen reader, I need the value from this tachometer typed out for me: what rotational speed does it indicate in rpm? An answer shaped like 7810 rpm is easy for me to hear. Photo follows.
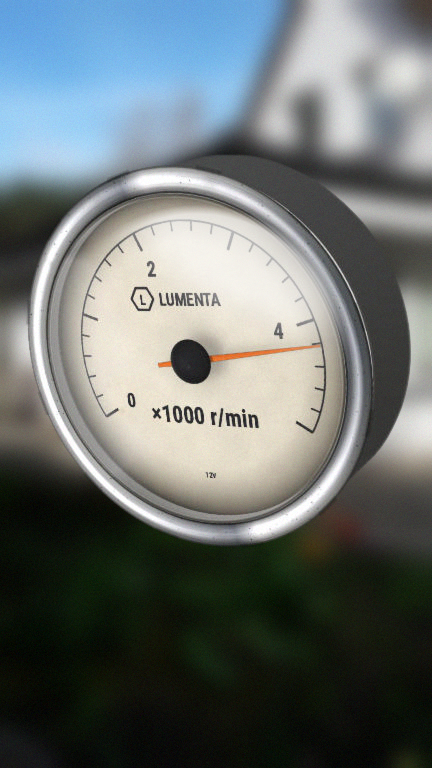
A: 4200 rpm
